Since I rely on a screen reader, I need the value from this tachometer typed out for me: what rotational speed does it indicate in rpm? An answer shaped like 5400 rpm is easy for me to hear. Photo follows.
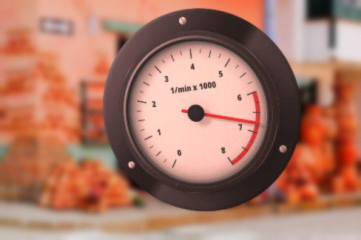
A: 6750 rpm
